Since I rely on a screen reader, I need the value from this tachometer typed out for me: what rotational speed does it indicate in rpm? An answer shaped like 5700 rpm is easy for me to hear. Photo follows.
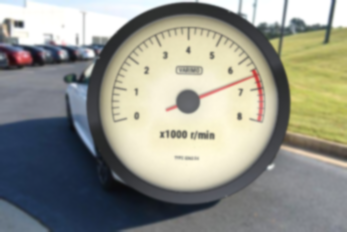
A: 6600 rpm
